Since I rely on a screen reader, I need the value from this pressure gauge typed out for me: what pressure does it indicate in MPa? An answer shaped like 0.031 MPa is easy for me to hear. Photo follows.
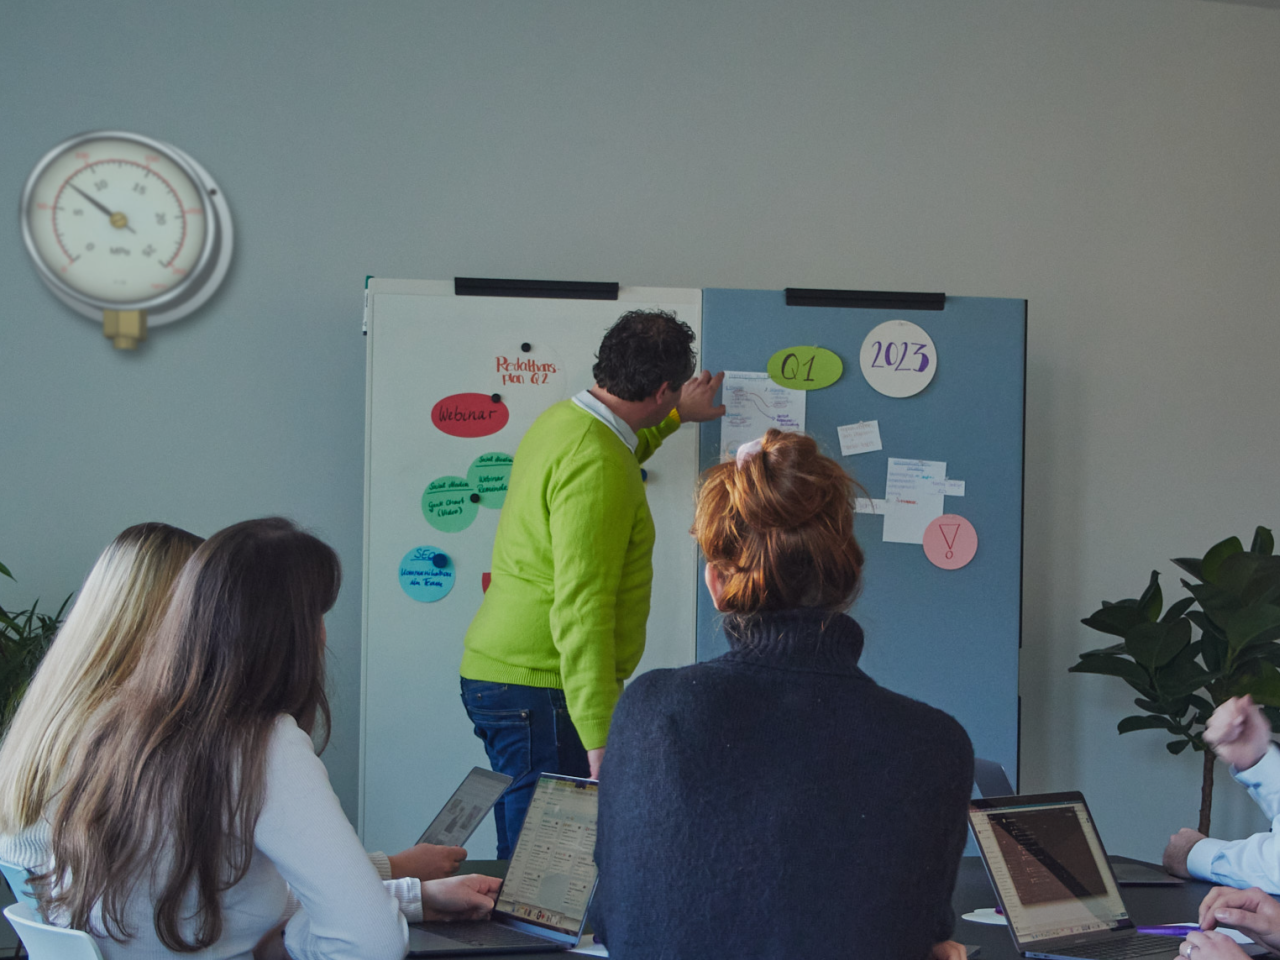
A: 7.5 MPa
